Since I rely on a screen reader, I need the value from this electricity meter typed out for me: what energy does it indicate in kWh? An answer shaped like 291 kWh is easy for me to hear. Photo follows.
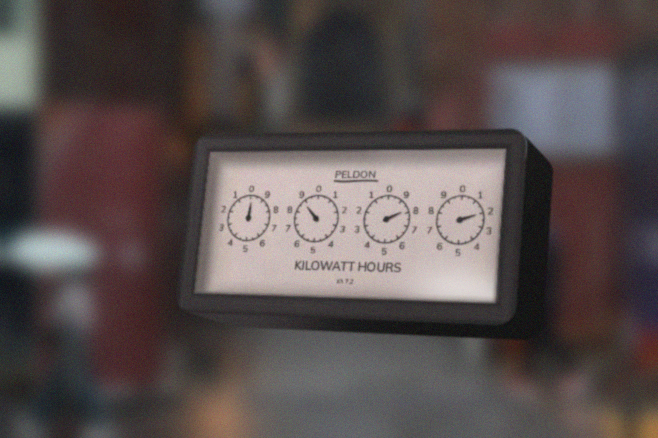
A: 9882 kWh
